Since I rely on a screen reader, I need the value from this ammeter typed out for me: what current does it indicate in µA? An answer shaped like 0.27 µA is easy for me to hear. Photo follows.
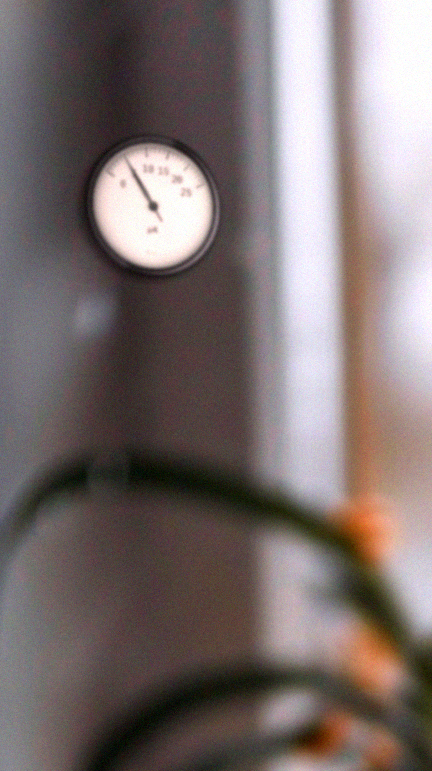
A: 5 µA
